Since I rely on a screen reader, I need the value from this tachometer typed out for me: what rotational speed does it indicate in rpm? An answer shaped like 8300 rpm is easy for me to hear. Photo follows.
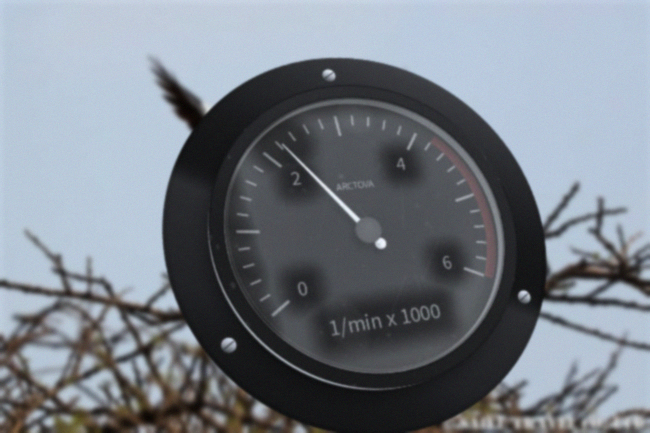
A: 2200 rpm
